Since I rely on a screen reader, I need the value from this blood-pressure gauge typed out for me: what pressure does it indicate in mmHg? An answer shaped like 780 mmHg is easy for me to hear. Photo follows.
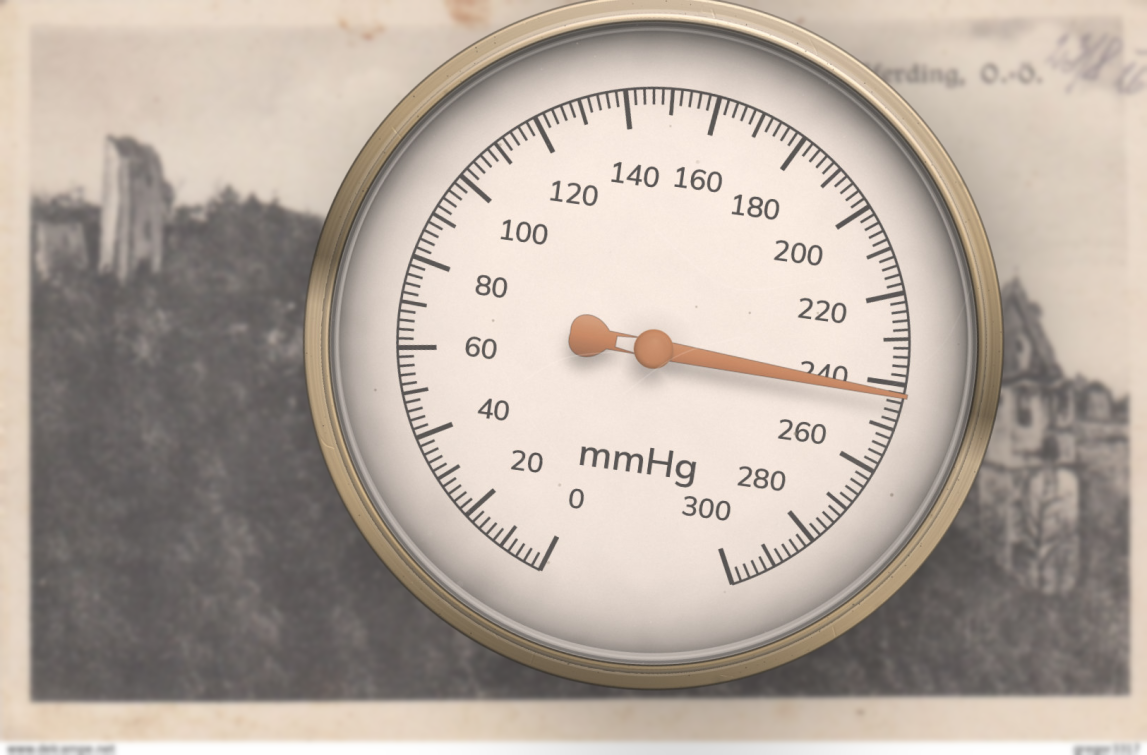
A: 242 mmHg
